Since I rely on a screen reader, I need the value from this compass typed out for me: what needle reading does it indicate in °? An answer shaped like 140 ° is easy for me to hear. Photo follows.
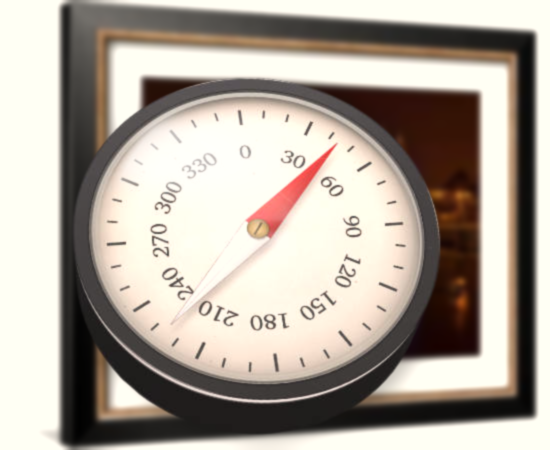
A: 45 °
